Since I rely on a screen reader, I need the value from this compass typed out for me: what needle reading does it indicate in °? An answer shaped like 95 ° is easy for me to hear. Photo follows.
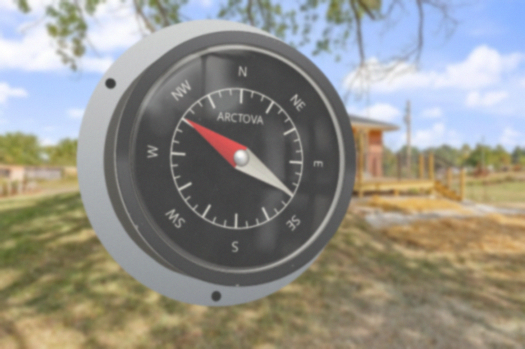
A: 300 °
